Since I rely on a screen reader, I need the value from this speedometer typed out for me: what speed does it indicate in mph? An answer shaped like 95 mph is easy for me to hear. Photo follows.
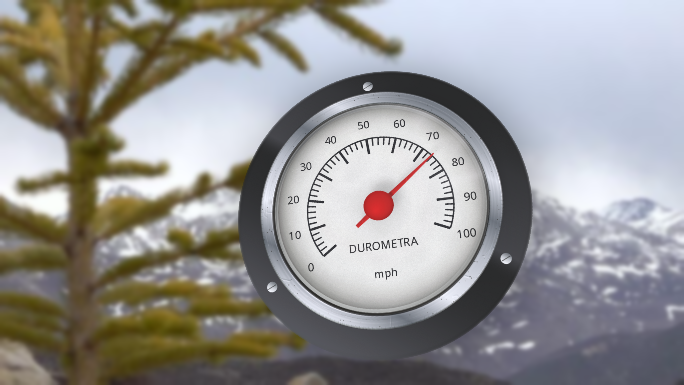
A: 74 mph
